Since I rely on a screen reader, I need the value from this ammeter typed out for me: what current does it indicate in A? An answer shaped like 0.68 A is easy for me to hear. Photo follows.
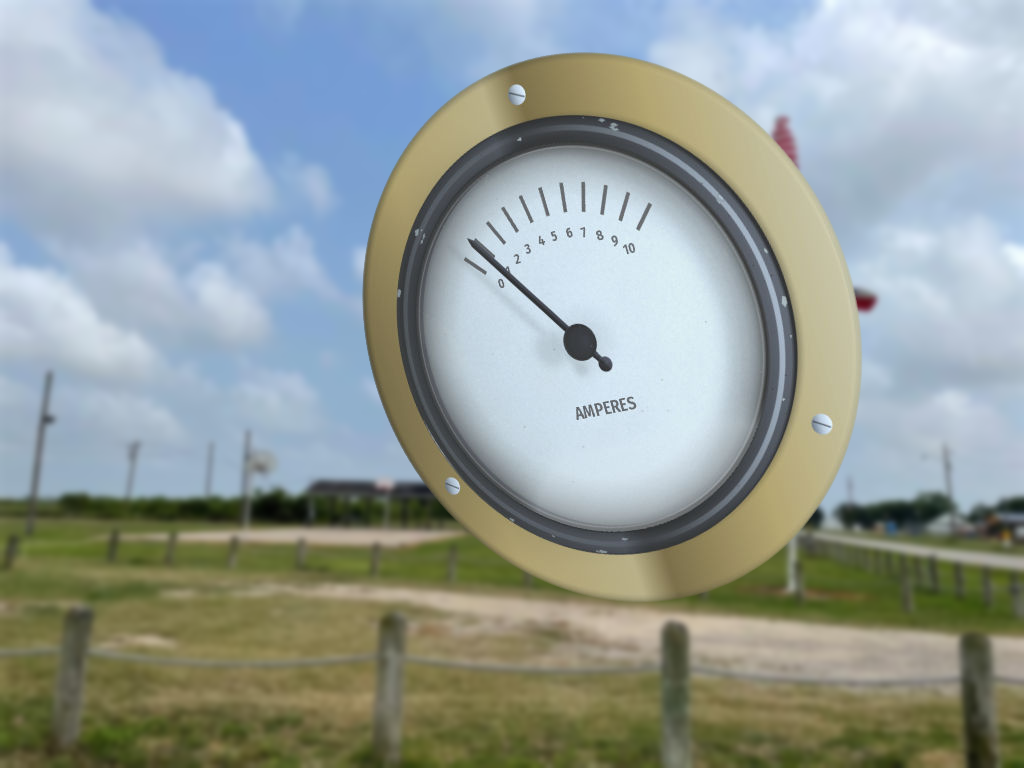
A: 1 A
